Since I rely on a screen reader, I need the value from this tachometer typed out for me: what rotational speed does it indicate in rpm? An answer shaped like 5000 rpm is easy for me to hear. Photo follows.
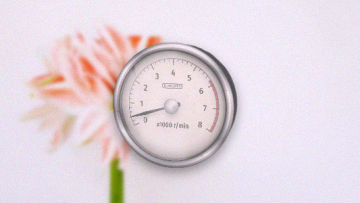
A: 400 rpm
